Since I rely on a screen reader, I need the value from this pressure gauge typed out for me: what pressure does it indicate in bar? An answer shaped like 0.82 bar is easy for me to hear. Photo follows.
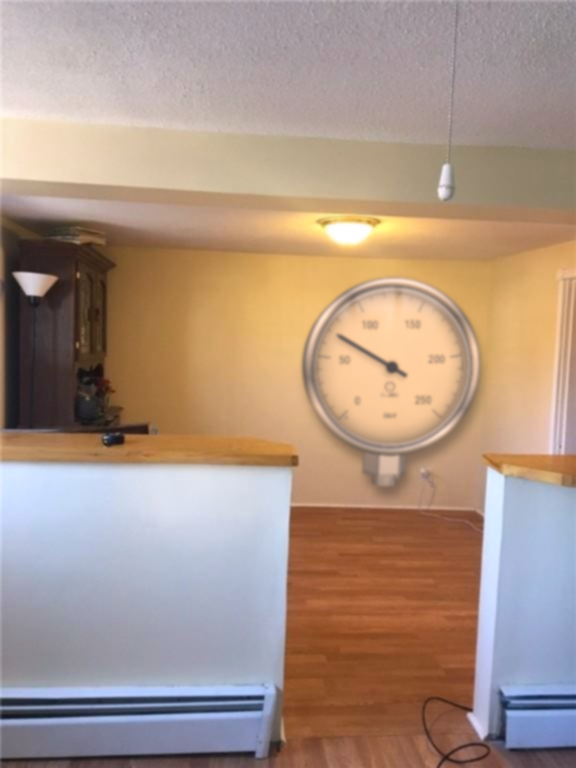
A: 70 bar
